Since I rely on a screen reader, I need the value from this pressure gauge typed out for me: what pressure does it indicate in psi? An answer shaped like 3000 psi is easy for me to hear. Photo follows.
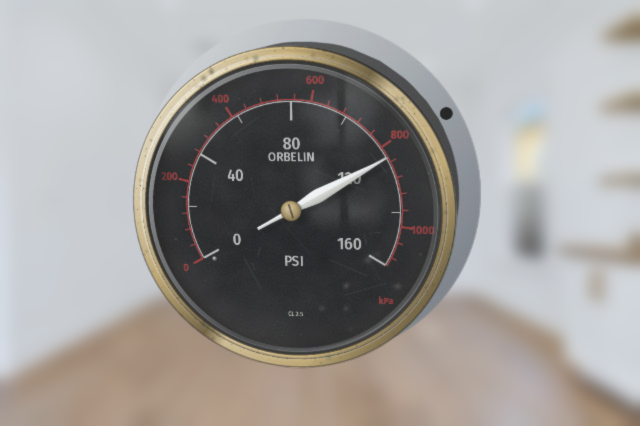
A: 120 psi
